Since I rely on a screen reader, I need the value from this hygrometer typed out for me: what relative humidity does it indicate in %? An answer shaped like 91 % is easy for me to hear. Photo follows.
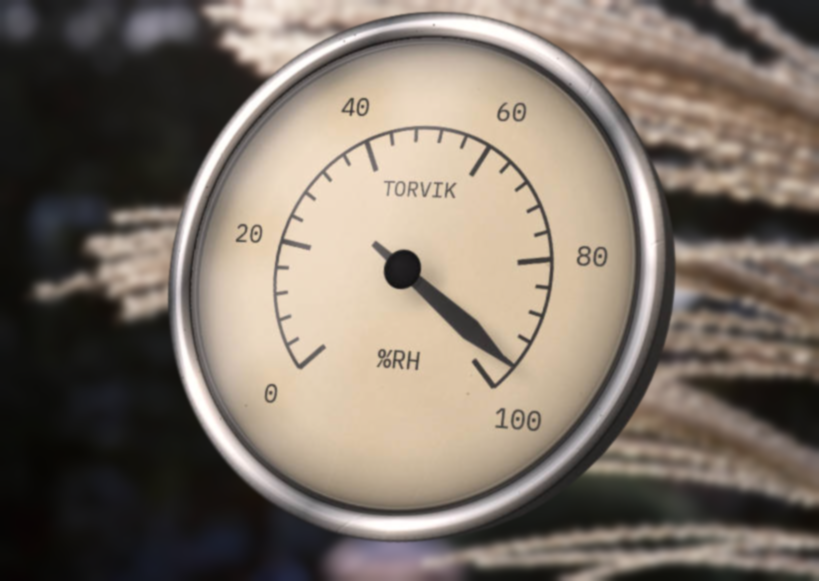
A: 96 %
